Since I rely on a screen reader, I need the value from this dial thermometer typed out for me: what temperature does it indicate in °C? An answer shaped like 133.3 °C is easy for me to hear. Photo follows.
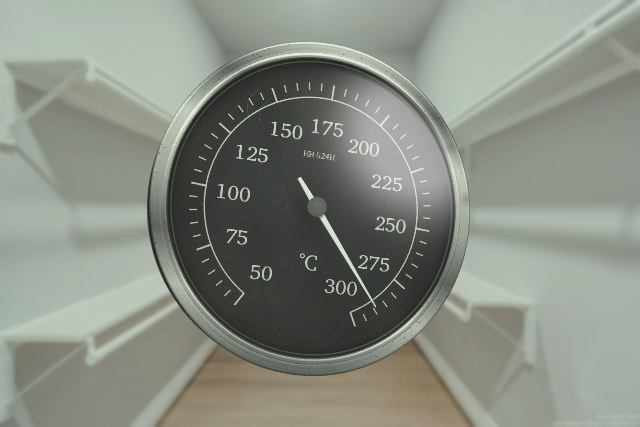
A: 290 °C
